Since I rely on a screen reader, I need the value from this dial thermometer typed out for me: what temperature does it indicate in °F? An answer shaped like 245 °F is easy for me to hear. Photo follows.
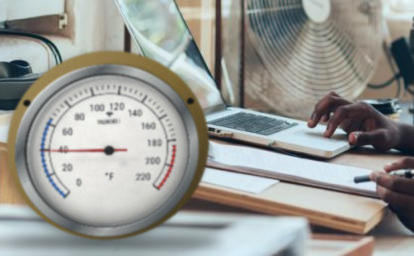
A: 40 °F
